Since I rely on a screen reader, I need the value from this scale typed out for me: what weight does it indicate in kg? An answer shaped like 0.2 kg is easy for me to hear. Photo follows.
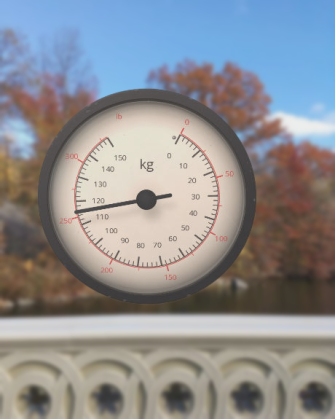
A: 116 kg
